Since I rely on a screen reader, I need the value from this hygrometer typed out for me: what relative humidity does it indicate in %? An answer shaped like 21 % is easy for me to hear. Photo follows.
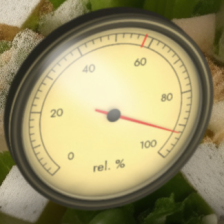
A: 92 %
